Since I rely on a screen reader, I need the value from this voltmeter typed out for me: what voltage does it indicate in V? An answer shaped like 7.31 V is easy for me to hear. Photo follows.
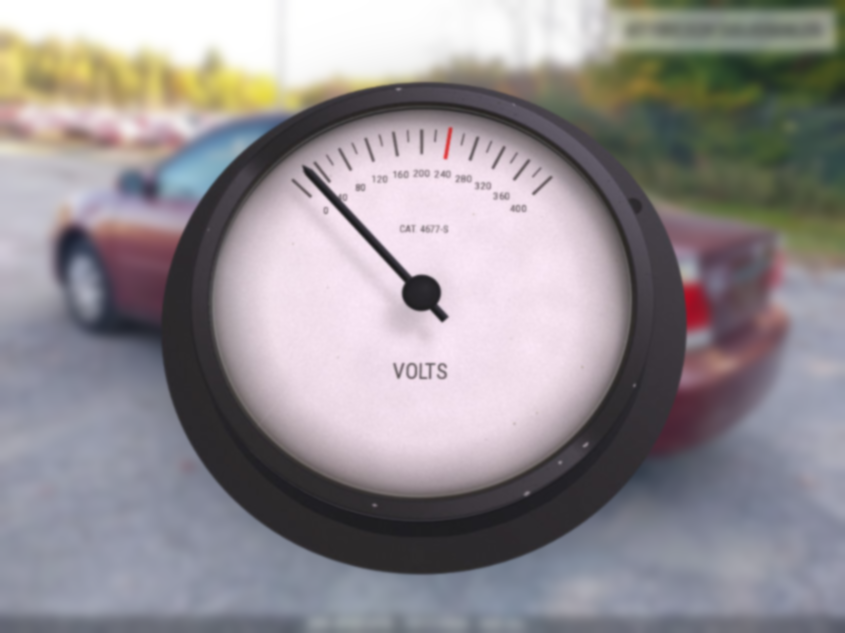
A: 20 V
